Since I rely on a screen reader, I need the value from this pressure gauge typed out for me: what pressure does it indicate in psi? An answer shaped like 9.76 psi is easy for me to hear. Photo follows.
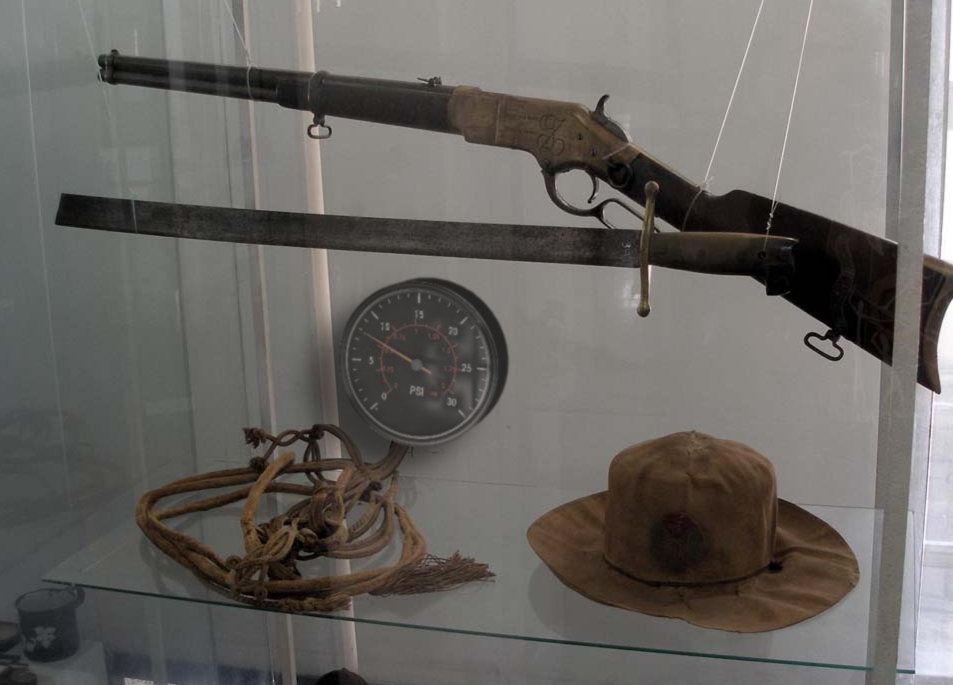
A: 8 psi
